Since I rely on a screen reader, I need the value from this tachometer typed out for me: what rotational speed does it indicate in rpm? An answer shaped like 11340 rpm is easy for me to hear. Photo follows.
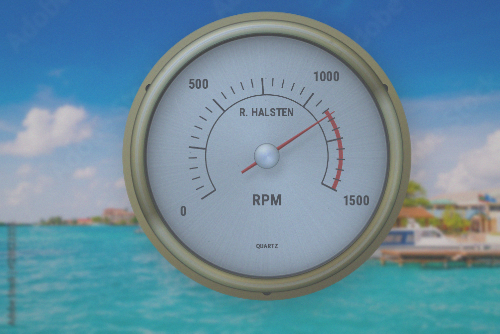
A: 1125 rpm
